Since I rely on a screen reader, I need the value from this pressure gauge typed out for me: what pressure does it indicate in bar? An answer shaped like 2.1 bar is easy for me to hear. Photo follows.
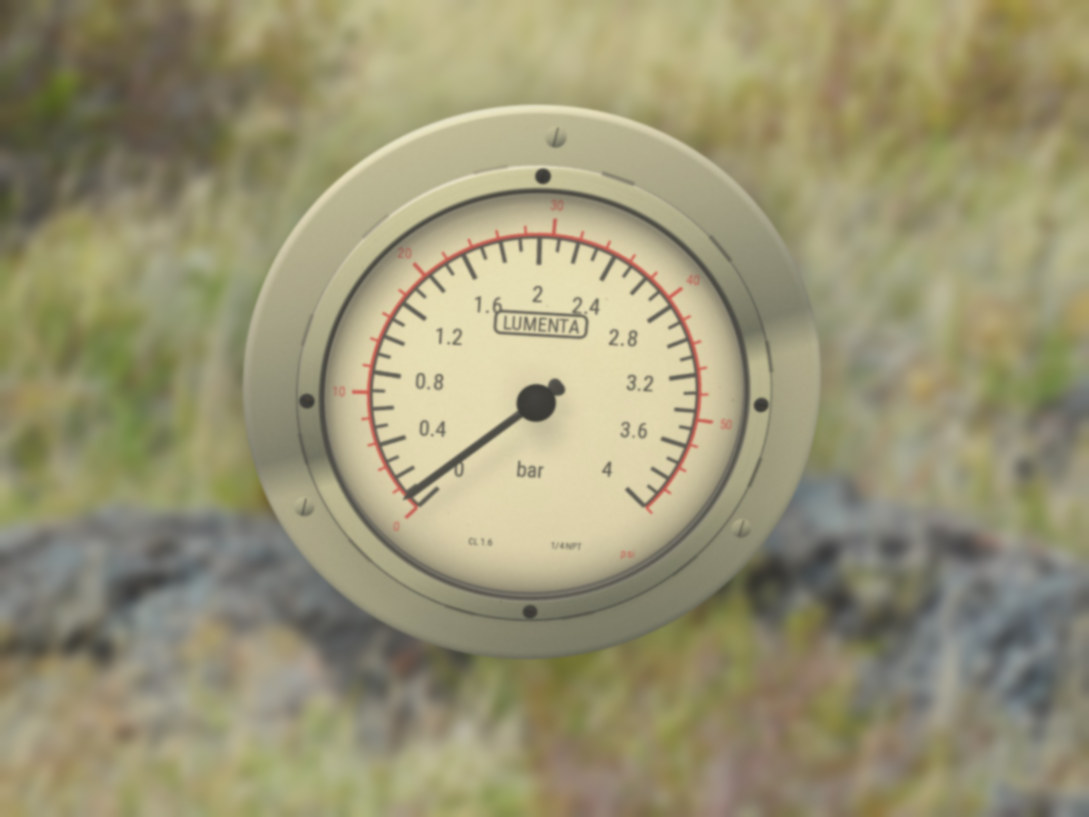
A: 0.1 bar
